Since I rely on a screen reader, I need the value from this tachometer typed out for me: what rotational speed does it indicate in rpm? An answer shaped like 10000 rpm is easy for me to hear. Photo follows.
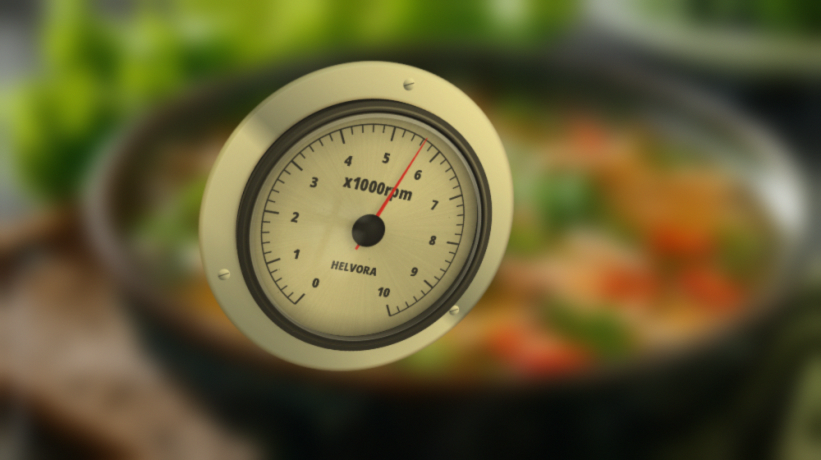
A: 5600 rpm
